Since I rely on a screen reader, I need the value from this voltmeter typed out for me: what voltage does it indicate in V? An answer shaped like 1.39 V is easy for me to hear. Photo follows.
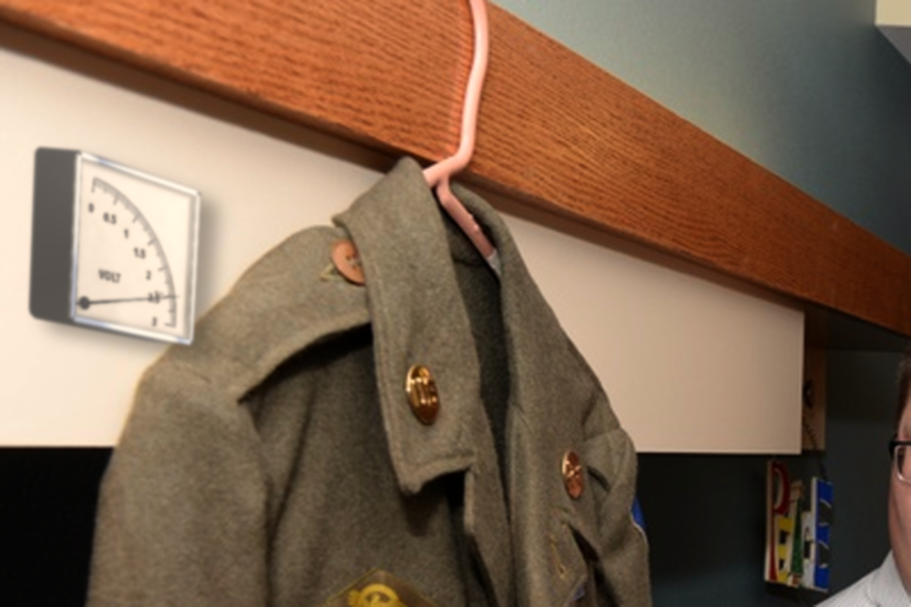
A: 2.5 V
